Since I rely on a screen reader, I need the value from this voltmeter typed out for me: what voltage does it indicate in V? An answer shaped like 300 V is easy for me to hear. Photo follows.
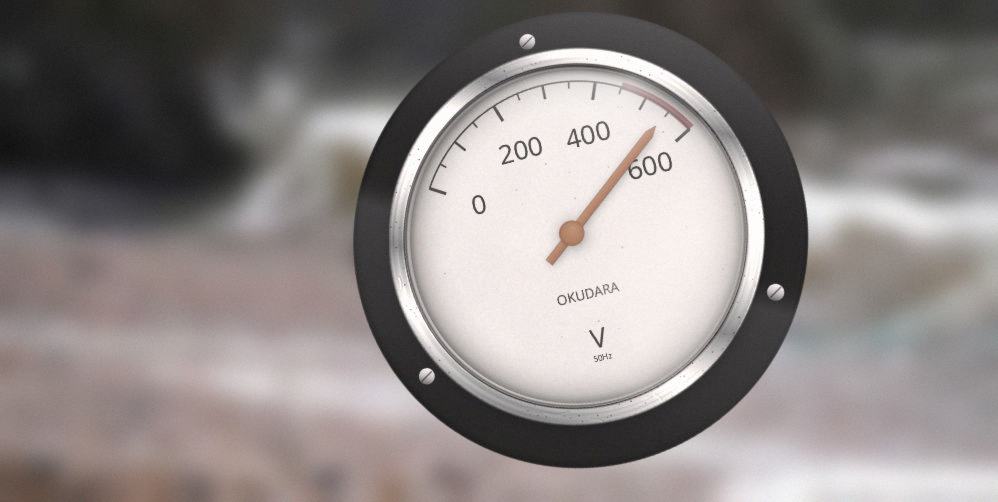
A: 550 V
